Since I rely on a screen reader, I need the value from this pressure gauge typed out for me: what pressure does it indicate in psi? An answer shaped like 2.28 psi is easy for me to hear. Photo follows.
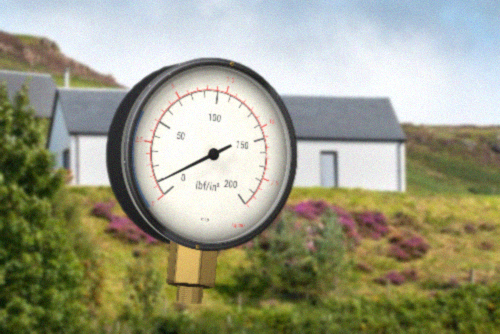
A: 10 psi
